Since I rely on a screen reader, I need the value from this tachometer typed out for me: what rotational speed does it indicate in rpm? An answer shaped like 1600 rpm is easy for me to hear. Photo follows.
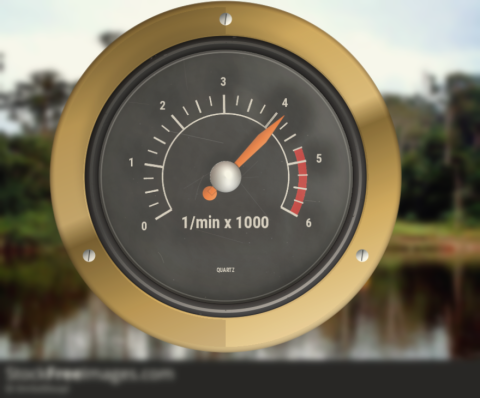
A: 4125 rpm
